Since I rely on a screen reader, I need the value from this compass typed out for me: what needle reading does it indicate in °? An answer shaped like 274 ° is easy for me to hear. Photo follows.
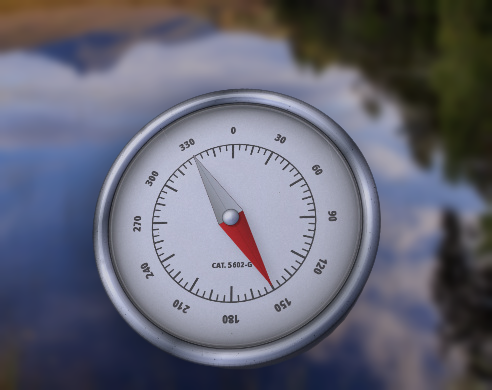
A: 150 °
